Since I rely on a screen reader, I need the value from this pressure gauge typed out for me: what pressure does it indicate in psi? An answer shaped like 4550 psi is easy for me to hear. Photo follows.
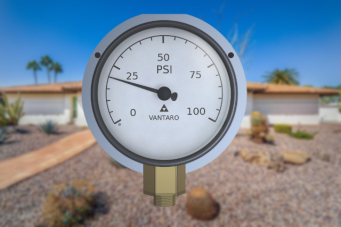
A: 20 psi
